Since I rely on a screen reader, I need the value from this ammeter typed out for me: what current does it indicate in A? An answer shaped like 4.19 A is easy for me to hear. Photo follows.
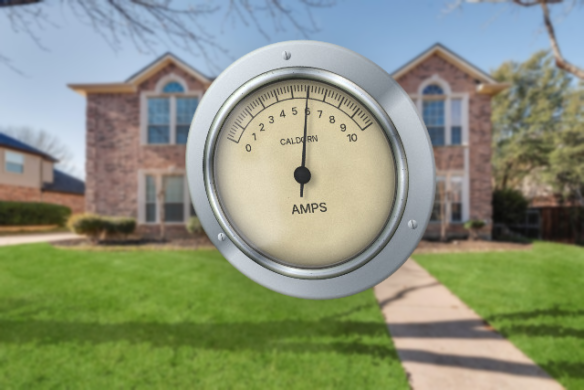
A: 6 A
